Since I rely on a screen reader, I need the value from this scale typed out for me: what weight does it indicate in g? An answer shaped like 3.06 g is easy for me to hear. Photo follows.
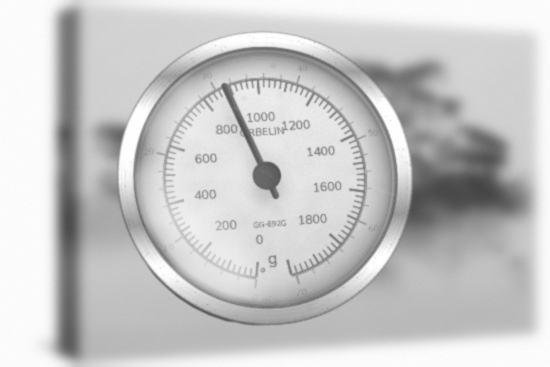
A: 880 g
